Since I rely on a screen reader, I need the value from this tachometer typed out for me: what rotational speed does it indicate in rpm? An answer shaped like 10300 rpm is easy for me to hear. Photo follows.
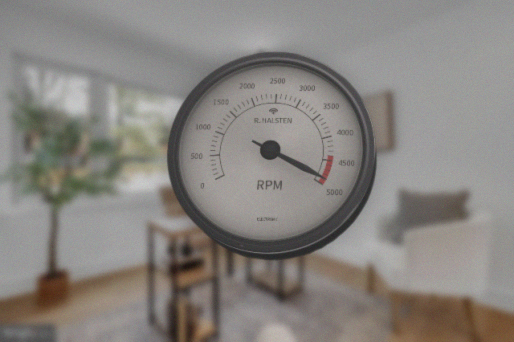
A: 4900 rpm
